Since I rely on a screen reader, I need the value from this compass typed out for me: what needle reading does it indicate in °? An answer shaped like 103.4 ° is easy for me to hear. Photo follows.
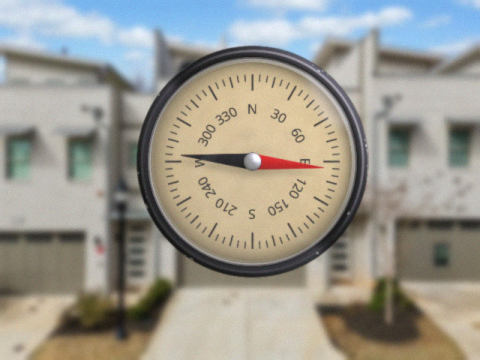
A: 95 °
